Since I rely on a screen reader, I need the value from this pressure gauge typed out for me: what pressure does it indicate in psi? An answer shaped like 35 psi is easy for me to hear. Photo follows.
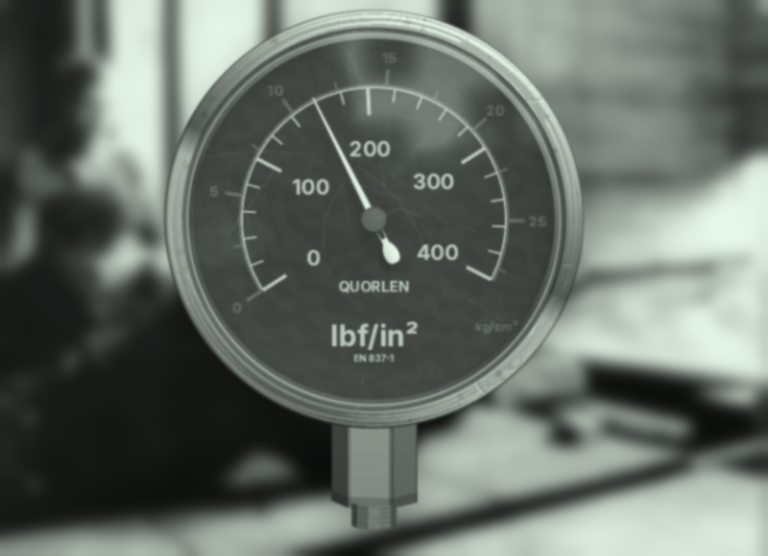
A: 160 psi
